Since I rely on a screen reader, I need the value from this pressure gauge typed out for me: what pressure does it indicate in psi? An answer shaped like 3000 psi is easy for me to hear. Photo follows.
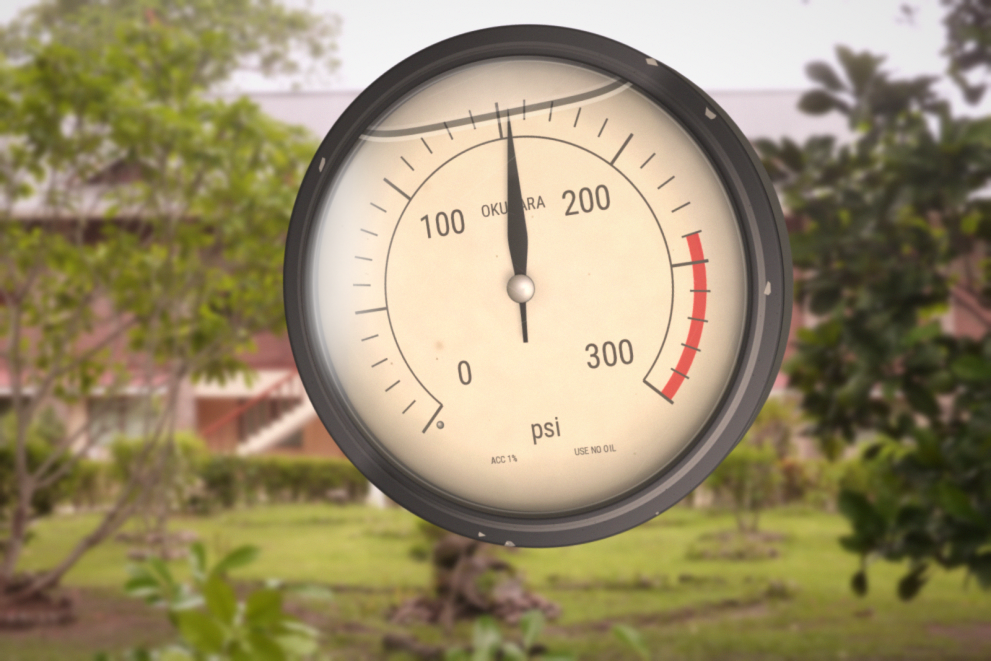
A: 155 psi
